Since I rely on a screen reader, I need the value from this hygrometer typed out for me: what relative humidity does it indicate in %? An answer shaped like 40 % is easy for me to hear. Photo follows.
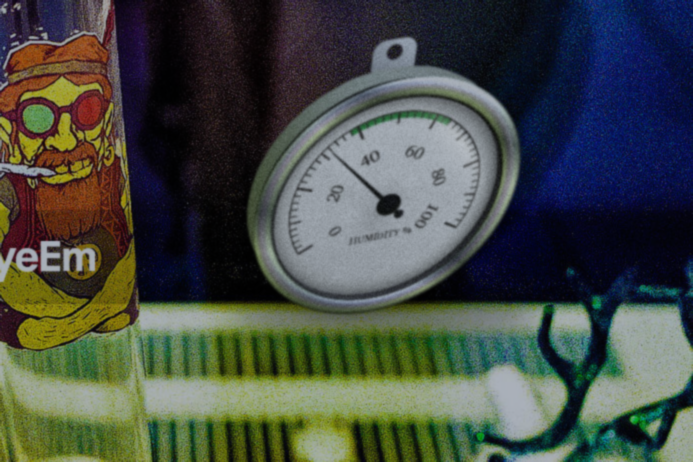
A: 32 %
